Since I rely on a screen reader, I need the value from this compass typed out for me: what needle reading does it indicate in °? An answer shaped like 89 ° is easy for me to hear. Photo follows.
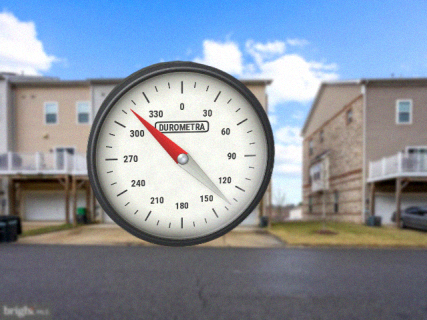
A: 315 °
